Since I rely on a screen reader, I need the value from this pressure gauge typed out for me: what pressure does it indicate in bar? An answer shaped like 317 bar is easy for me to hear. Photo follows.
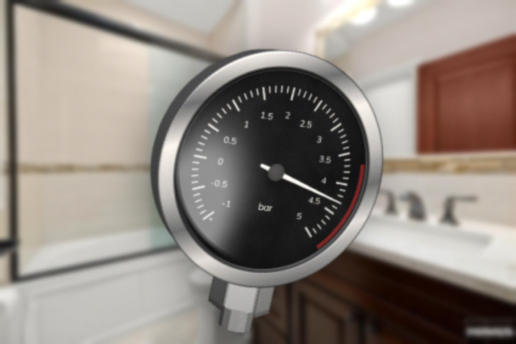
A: 4.3 bar
